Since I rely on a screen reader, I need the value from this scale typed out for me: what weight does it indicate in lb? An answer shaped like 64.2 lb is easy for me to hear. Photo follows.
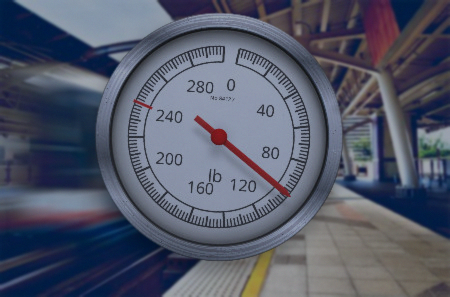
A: 100 lb
